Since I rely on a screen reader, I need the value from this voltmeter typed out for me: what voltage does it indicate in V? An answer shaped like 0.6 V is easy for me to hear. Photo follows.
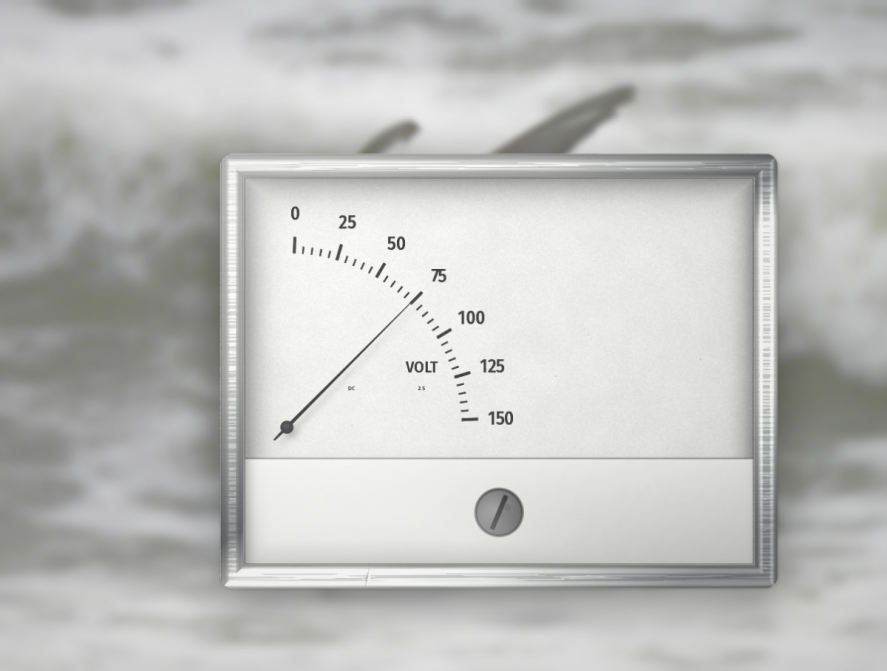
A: 75 V
